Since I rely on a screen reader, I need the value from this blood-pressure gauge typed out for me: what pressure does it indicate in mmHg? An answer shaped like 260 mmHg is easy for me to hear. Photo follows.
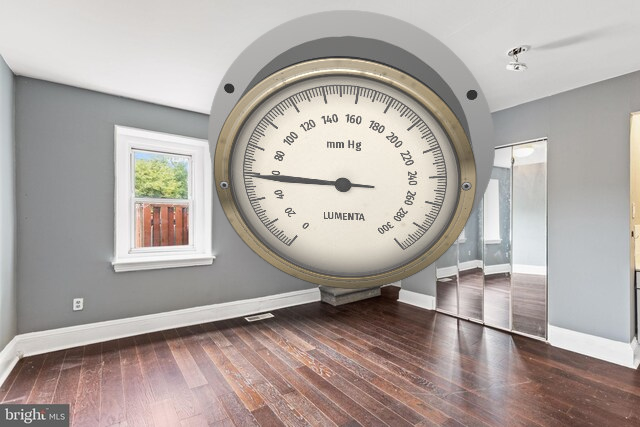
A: 60 mmHg
